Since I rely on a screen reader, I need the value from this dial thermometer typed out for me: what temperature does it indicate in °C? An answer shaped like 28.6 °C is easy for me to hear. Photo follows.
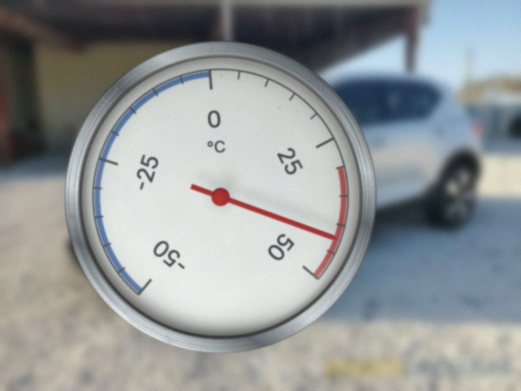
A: 42.5 °C
